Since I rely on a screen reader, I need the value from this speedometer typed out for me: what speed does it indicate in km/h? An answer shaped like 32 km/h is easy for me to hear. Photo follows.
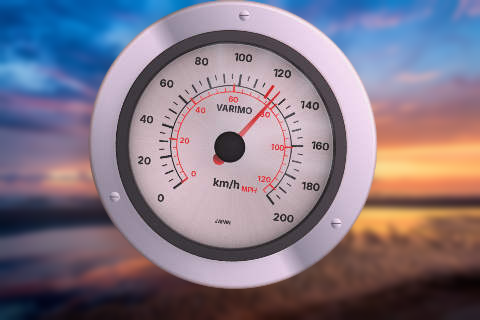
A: 125 km/h
